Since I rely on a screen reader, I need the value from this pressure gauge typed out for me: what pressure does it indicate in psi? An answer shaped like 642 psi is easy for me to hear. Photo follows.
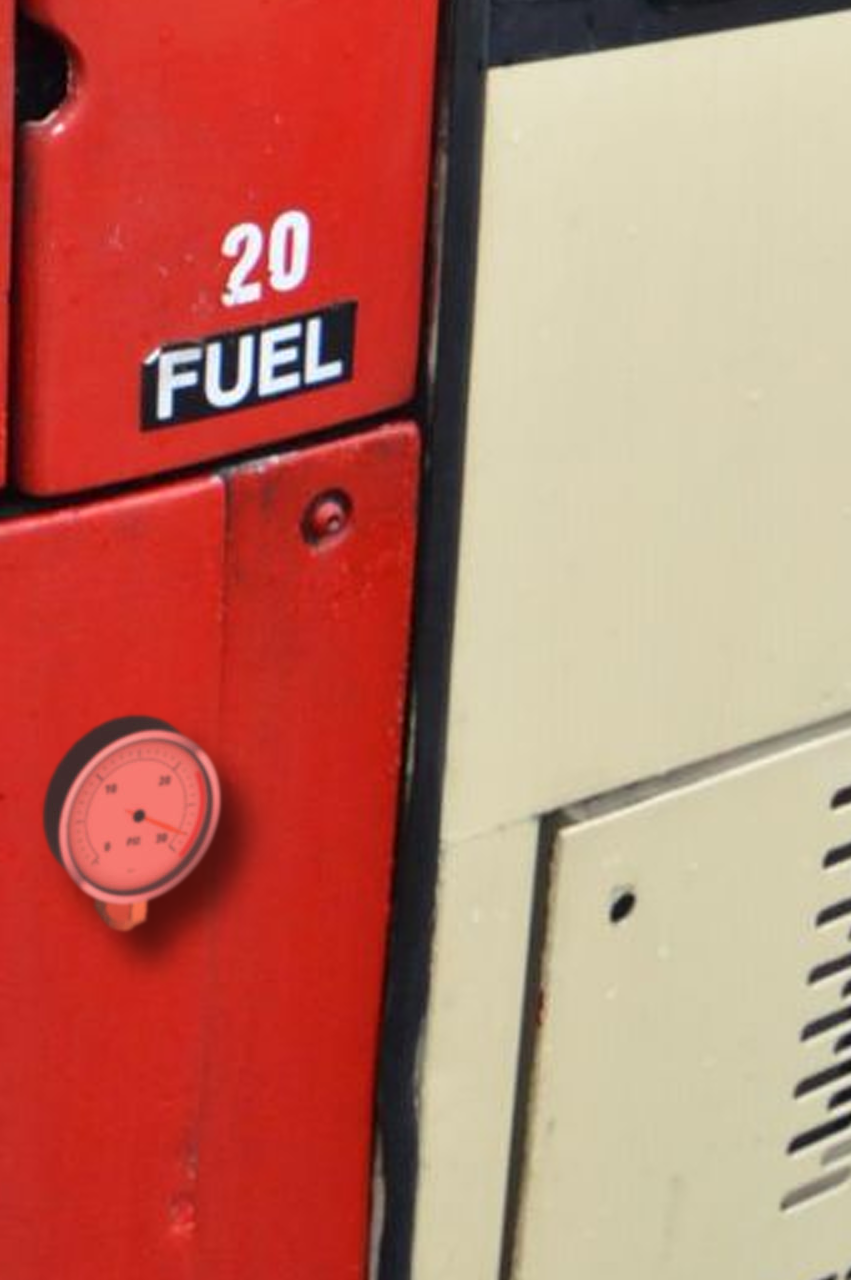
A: 28 psi
